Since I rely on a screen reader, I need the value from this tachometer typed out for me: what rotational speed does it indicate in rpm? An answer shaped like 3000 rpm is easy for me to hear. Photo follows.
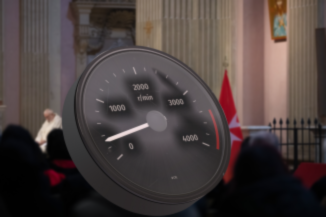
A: 300 rpm
